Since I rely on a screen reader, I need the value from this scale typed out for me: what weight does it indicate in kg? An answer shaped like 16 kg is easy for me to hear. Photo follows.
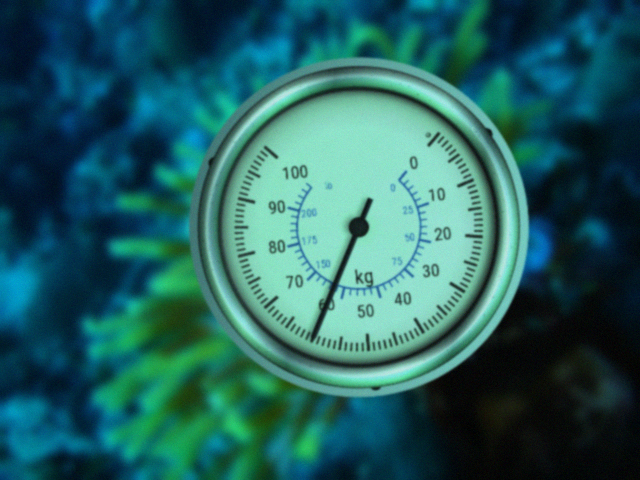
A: 60 kg
